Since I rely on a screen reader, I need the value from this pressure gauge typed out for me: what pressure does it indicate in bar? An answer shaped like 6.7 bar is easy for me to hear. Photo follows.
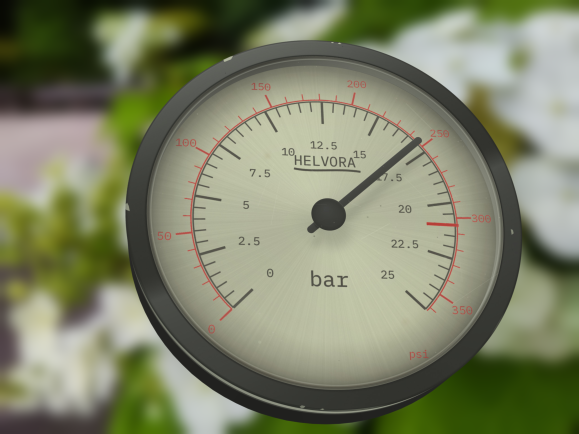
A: 17 bar
